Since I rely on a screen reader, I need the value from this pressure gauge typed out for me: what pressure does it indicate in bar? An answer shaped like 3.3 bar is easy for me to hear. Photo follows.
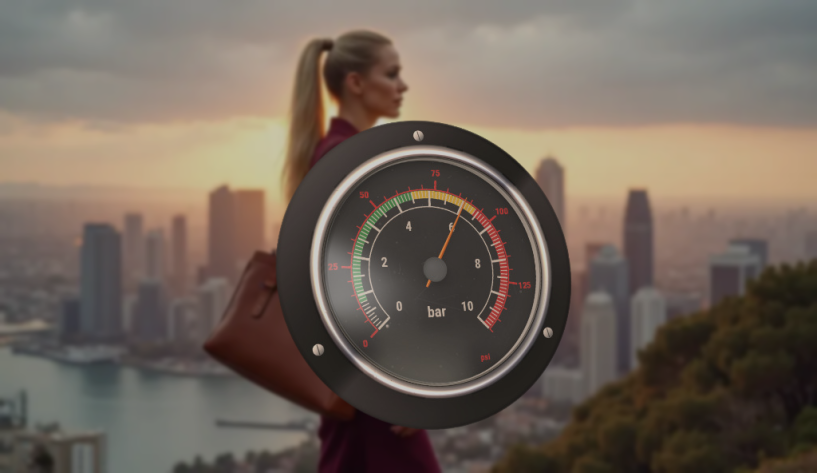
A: 6 bar
